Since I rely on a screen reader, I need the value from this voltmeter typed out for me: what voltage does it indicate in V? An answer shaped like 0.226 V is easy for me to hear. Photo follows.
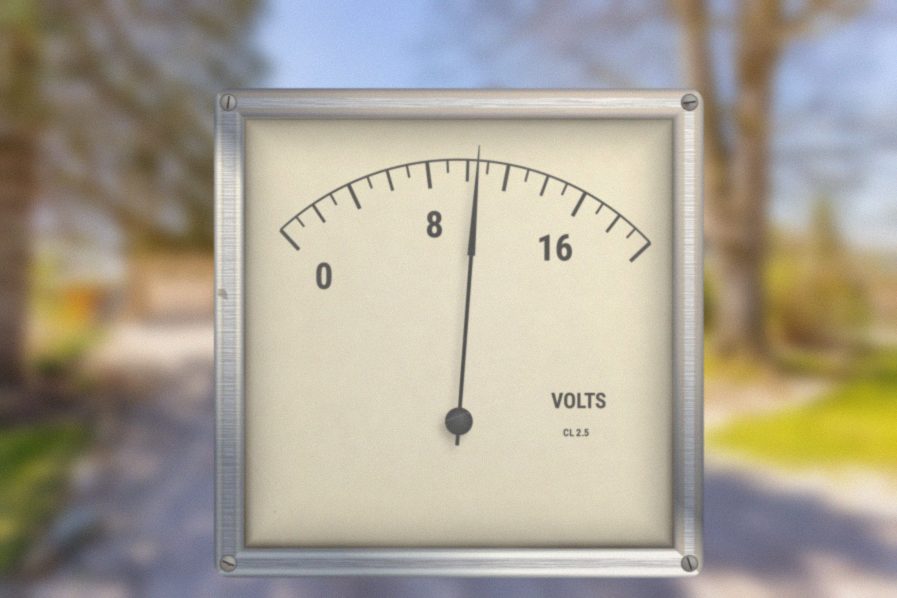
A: 10.5 V
